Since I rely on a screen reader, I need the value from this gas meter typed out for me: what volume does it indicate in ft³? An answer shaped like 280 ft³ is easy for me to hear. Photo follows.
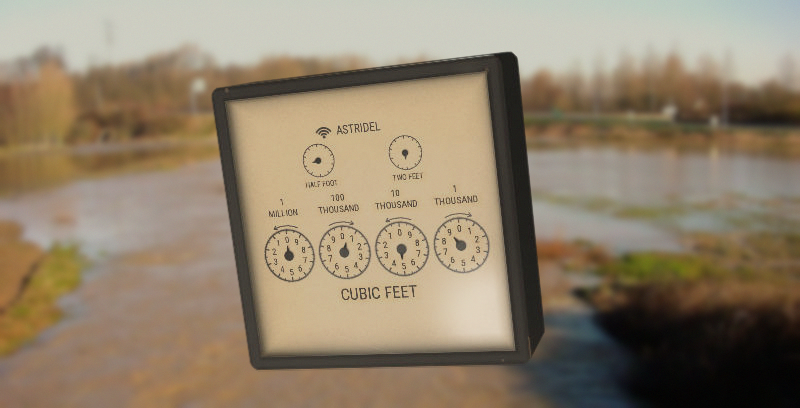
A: 4900 ft³
